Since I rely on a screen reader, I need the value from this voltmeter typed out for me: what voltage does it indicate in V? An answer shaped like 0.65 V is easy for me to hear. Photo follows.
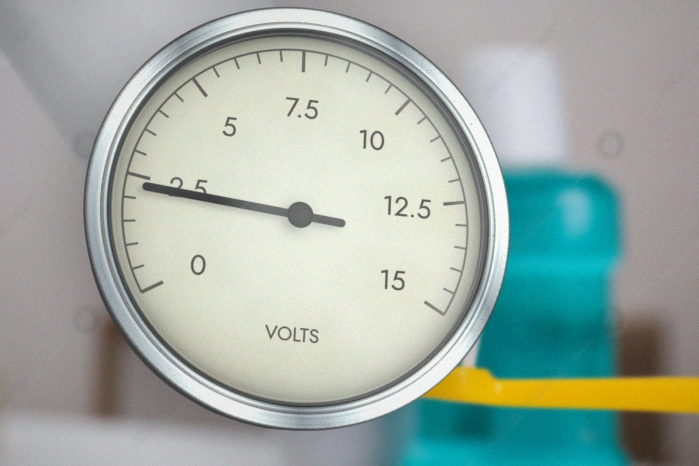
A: 2.25 V
